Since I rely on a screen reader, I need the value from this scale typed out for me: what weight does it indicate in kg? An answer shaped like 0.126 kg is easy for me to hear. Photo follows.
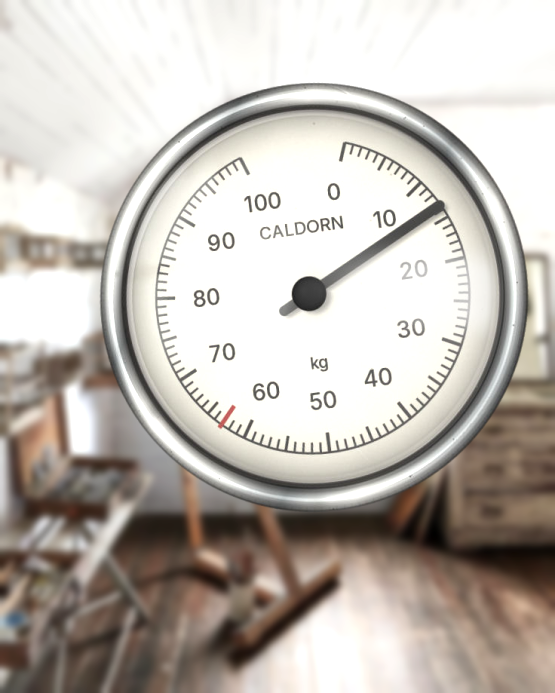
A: 13.5 kg
